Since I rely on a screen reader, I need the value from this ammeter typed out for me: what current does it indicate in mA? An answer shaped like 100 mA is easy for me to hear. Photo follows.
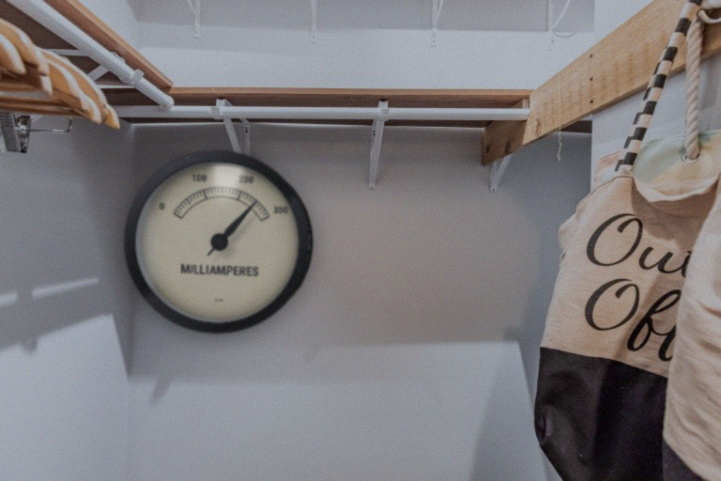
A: 250 mA
